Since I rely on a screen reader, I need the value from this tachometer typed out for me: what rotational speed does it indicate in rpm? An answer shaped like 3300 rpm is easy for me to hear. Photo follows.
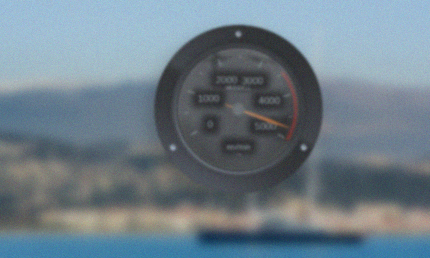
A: 4750 rpm
